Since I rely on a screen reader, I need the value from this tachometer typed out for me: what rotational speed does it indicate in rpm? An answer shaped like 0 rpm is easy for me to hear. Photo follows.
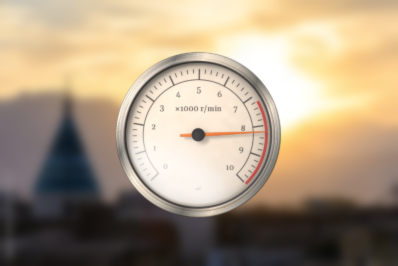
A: 8200 rpm
